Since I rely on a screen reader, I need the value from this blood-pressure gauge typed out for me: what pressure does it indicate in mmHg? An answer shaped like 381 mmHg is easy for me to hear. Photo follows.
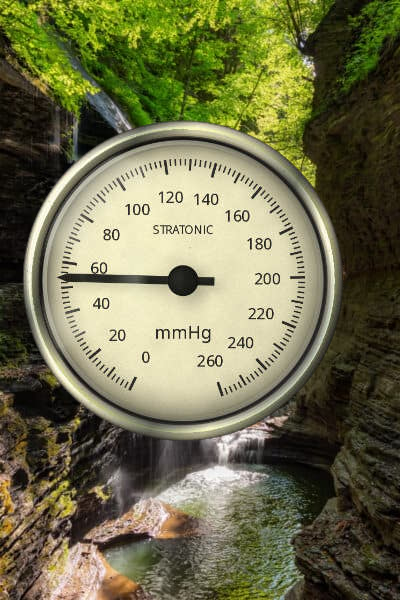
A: 54 mmHg
